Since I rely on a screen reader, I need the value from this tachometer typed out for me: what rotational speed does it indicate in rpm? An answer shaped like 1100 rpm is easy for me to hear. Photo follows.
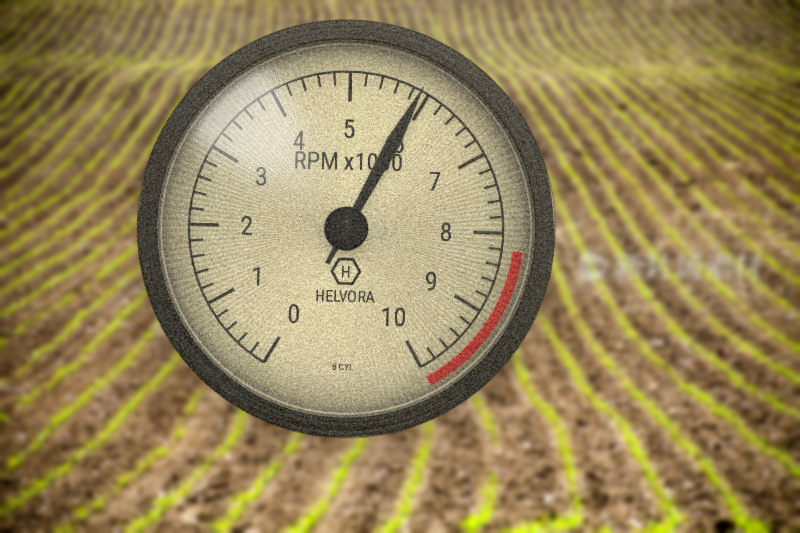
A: 5900 rpm
